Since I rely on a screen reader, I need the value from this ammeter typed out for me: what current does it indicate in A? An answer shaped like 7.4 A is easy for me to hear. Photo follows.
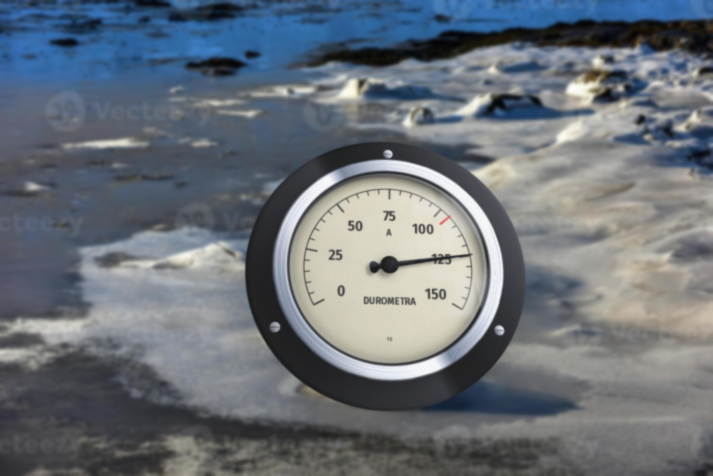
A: 125 A
